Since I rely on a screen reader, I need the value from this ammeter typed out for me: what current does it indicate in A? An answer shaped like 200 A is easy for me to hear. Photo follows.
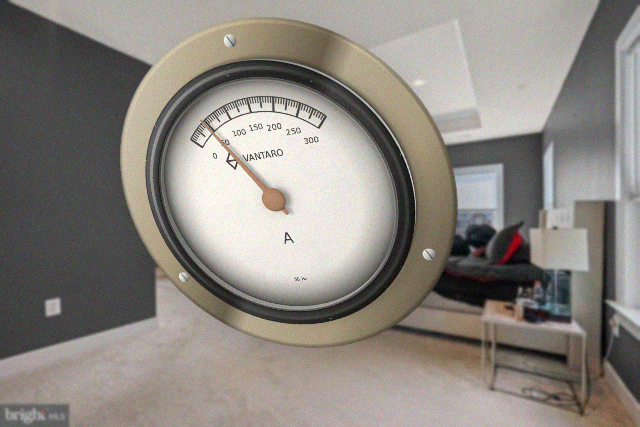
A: 50 A
